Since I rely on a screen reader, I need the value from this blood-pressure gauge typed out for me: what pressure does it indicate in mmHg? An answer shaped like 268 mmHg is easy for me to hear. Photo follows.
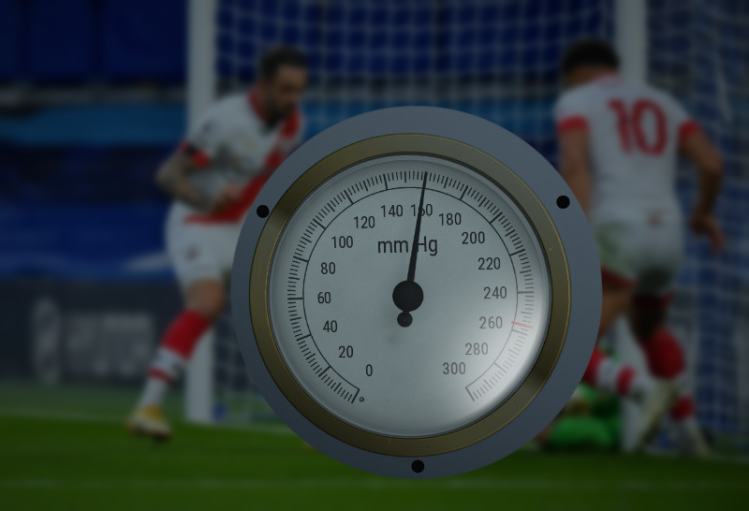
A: 160 mmHg
